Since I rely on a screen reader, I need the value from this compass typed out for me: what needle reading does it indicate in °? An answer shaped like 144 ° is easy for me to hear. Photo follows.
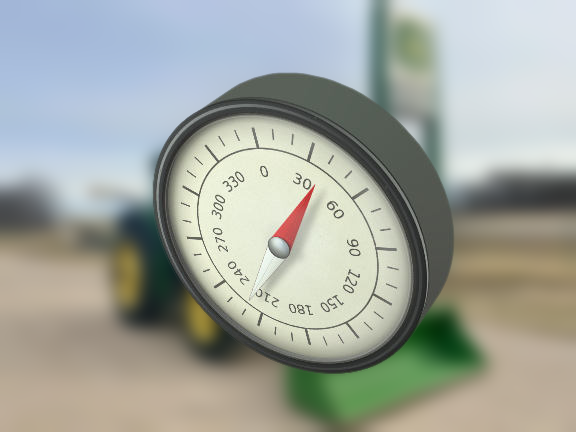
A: 40 °
